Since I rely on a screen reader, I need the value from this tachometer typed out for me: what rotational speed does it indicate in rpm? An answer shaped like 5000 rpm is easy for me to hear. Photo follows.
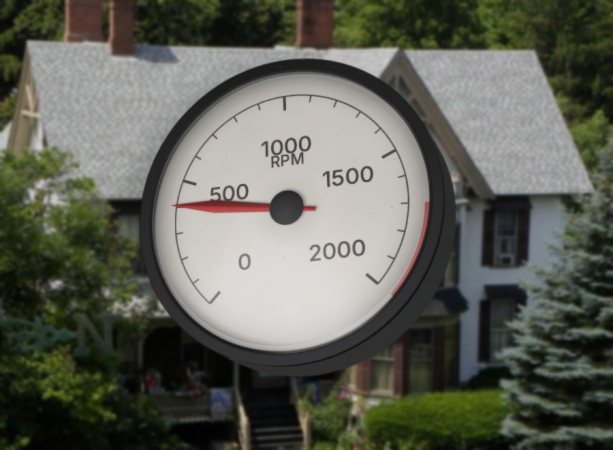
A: 400 rpm
